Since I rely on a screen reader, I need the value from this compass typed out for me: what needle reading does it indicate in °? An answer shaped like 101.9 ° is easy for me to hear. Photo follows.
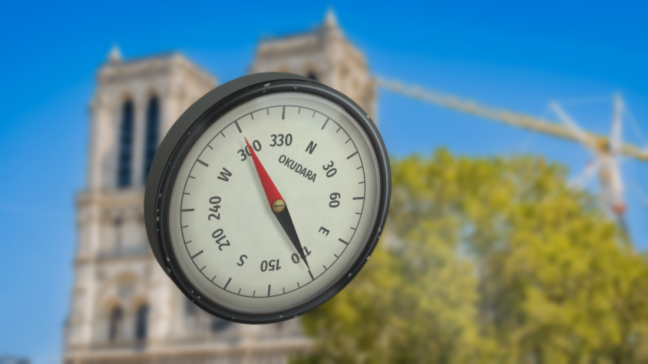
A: 300 °
